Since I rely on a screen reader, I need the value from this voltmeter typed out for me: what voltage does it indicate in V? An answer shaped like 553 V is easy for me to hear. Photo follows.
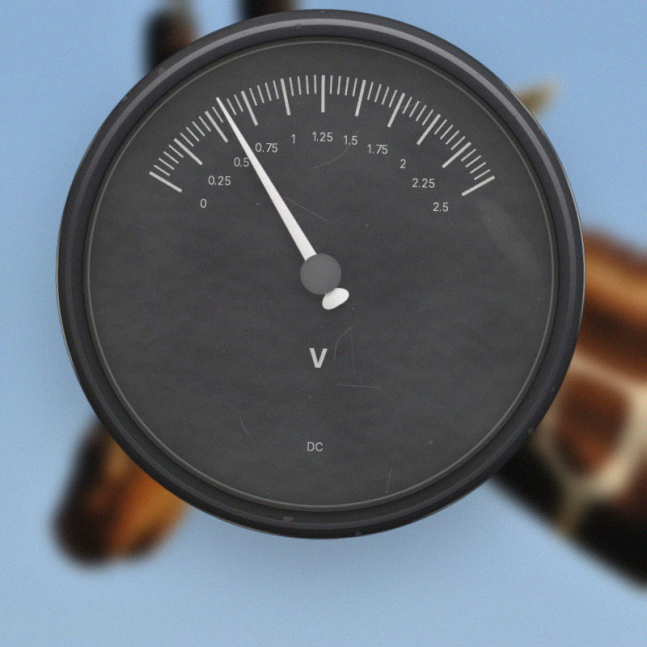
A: 0.6 V
